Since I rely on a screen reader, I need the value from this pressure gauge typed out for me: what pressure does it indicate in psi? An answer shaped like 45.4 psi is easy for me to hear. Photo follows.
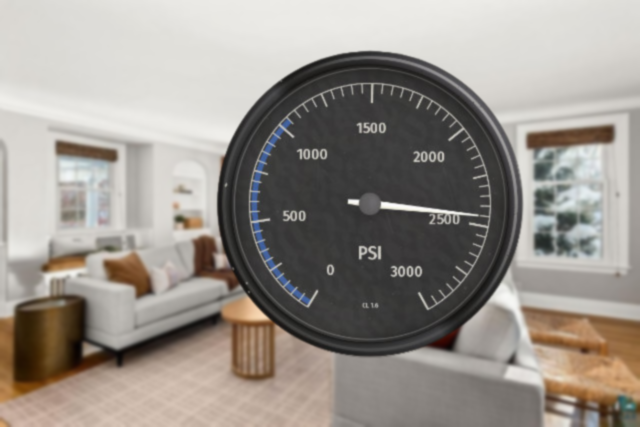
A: 2450 psi
